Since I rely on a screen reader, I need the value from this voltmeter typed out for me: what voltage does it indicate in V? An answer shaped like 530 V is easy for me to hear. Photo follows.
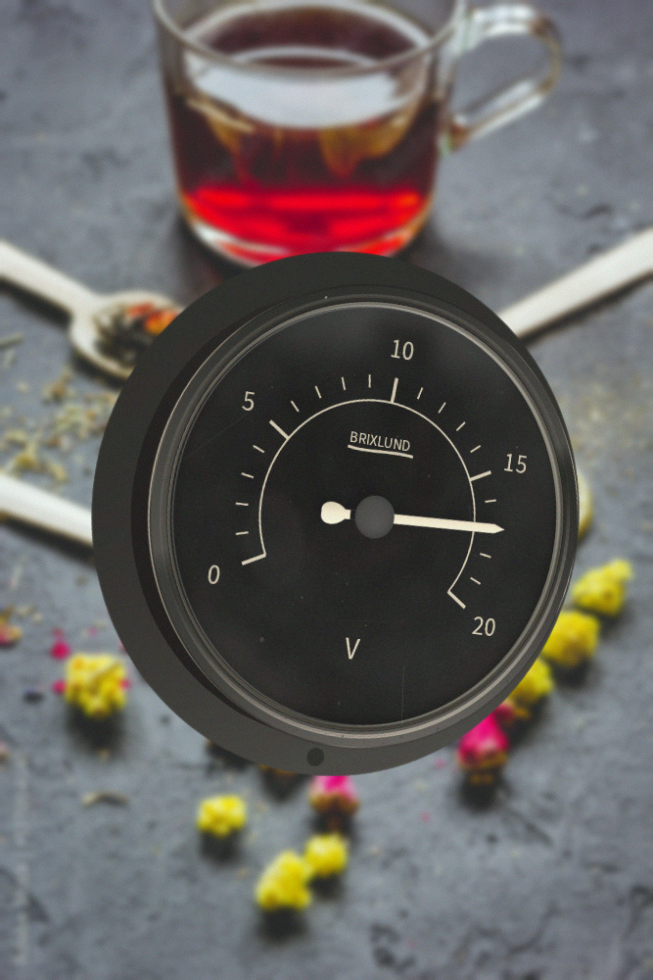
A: 17 V
